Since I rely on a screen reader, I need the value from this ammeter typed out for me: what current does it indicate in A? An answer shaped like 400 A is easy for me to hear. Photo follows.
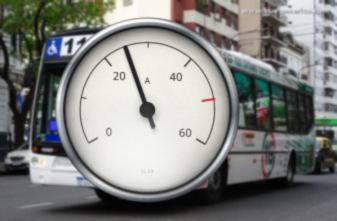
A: 25 A
